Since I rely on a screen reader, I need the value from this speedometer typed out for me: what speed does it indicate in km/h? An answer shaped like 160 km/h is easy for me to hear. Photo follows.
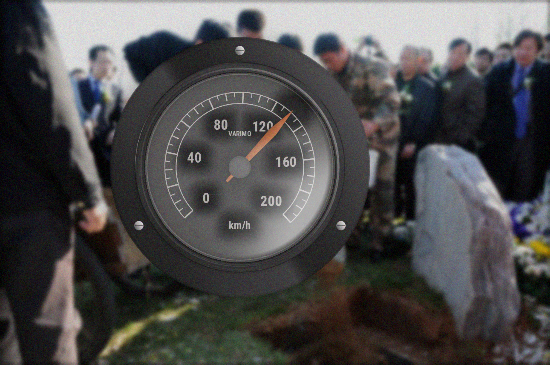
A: 130 km/h
